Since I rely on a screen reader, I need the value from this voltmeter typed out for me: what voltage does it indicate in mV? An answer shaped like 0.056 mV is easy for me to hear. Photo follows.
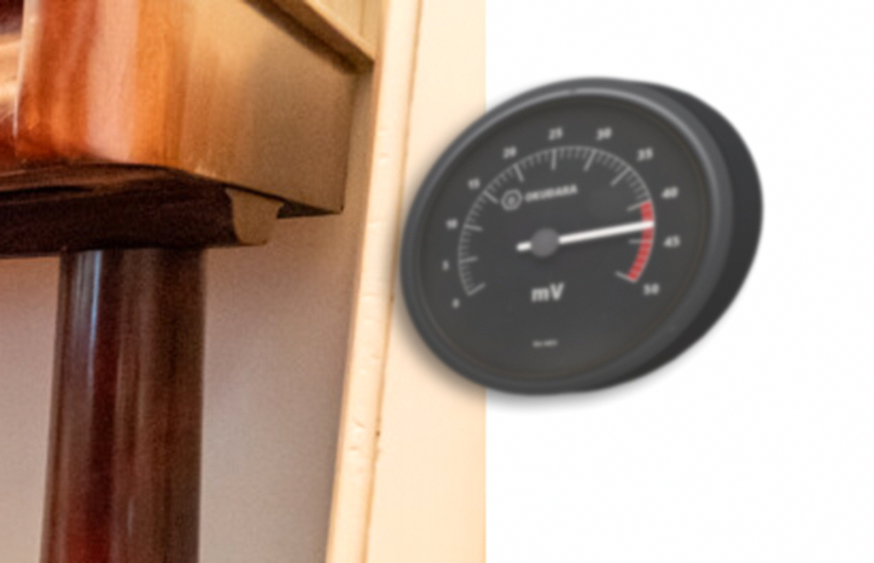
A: 43 mV
